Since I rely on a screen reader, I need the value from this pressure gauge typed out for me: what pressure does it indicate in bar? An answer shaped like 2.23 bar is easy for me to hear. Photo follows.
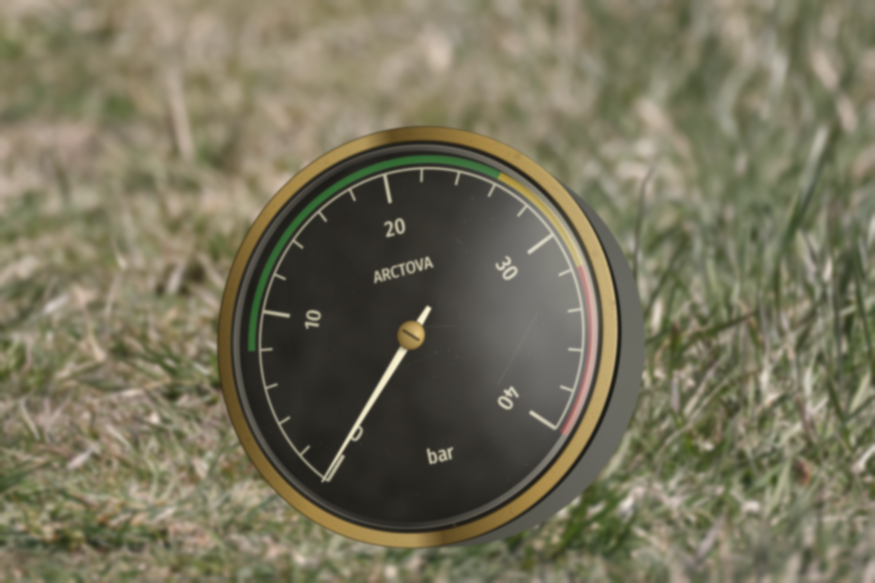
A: 0 bar
